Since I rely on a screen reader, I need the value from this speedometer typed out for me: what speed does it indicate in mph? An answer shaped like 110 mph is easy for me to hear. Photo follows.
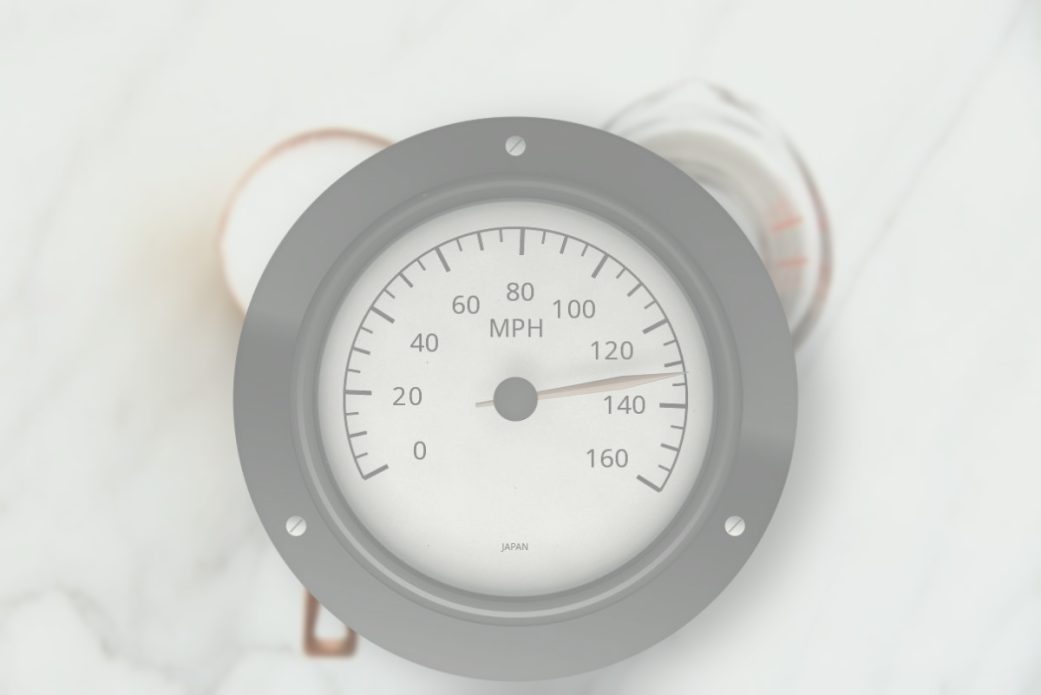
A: 132.5 mph
